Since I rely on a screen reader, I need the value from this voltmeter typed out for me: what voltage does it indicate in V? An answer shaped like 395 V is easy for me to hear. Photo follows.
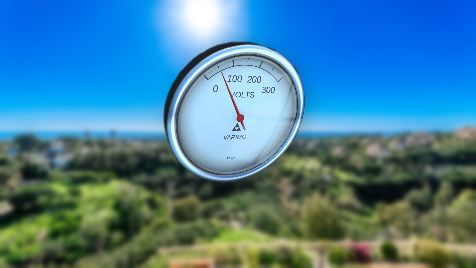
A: 50 V
